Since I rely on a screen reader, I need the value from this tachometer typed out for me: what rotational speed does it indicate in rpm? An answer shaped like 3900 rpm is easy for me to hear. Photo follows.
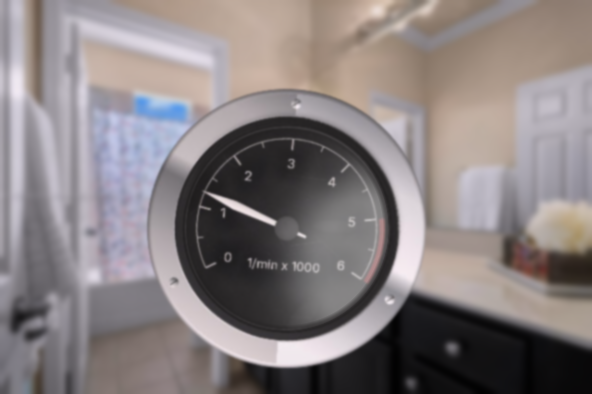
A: 1250 rpm
